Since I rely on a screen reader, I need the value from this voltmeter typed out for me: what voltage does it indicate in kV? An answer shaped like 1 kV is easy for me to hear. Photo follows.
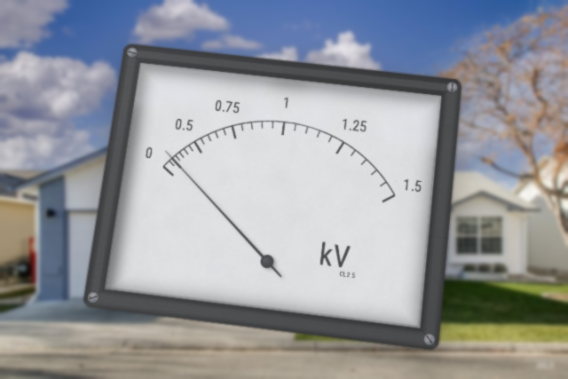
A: 0.25 kV
